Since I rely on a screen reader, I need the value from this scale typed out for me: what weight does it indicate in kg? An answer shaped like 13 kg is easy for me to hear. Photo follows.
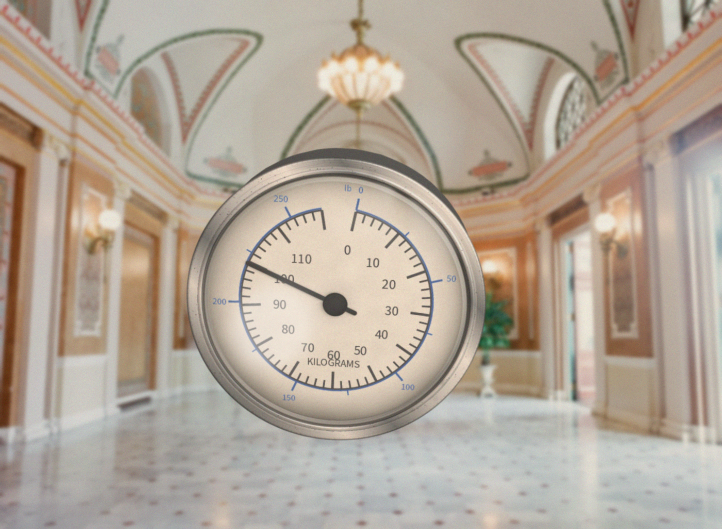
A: 100 kg
